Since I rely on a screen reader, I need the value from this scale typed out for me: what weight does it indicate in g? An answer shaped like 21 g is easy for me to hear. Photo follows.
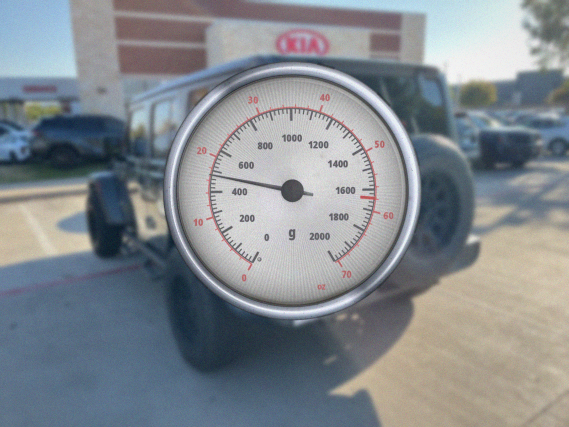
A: 480 g
